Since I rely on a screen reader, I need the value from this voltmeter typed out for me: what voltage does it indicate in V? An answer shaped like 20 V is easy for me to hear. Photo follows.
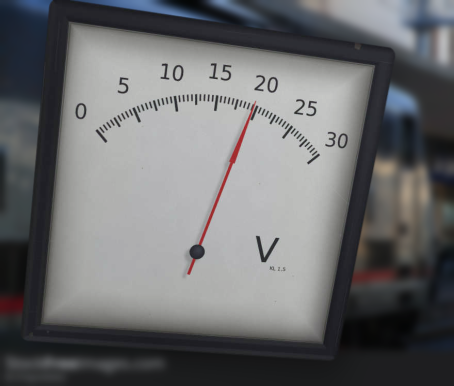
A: 19.5 V
